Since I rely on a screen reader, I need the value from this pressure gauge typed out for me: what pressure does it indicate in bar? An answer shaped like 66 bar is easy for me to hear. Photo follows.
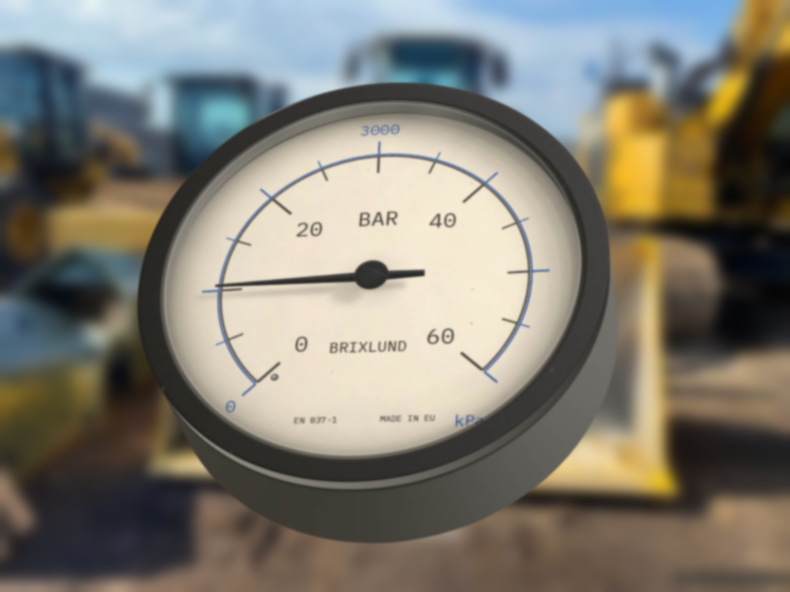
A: 10 bar
